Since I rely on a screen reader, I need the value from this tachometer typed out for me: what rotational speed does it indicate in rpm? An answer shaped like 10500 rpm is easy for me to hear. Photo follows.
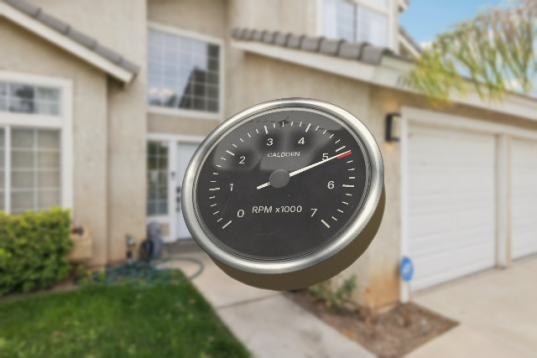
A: 5200 rpm
